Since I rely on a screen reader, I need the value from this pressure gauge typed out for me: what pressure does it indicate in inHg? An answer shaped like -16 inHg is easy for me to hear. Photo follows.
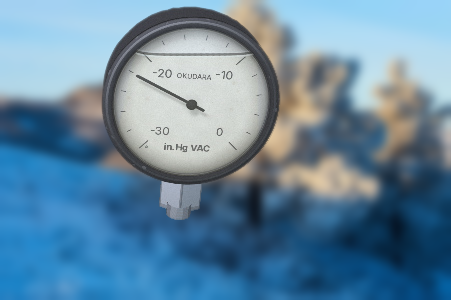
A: -22 inHg
